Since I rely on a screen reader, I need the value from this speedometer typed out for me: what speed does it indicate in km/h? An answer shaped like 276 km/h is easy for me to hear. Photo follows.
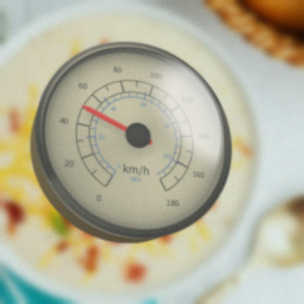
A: 50 km/h
